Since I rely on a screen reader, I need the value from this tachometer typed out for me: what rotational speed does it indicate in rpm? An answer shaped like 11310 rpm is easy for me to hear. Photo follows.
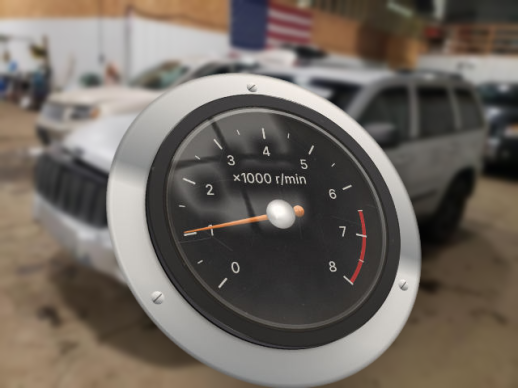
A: 1000 rpm
